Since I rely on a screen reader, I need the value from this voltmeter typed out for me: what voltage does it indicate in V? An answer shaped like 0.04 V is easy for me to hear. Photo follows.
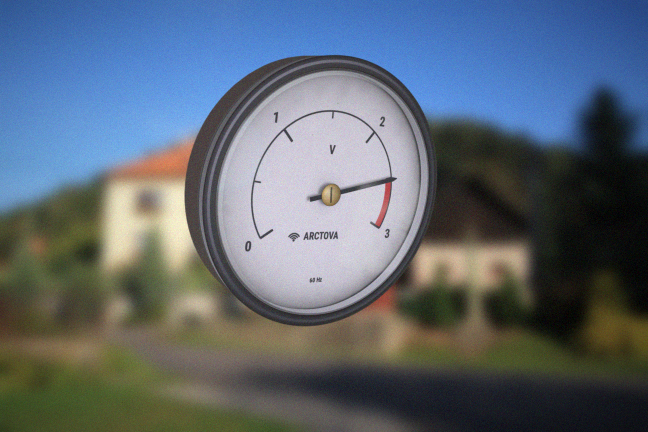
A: 2.5 V
